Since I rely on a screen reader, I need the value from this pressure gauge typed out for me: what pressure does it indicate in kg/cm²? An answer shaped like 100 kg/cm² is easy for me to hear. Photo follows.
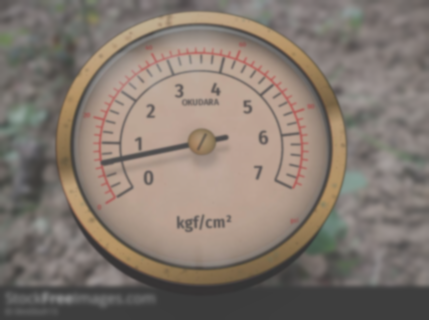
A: 0.6 kg/cm²
